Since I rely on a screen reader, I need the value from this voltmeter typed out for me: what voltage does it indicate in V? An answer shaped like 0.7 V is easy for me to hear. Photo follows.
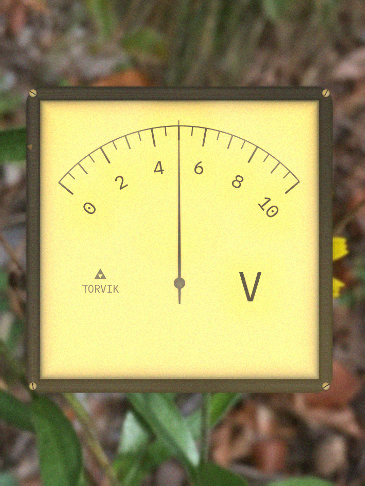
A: 5 V
